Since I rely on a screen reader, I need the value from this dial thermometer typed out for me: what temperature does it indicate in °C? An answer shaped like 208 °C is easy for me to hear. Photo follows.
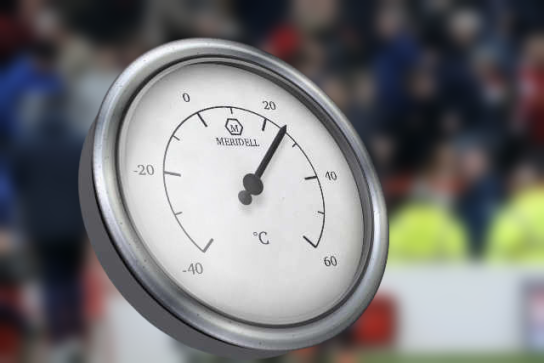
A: 25 °C
